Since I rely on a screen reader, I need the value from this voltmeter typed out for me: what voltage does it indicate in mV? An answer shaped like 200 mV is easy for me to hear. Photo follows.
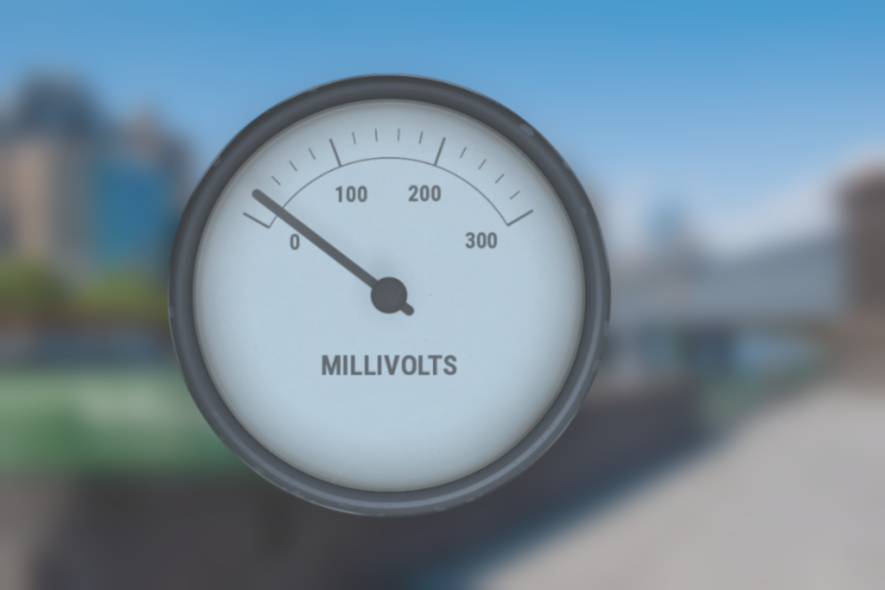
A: 20 mV
